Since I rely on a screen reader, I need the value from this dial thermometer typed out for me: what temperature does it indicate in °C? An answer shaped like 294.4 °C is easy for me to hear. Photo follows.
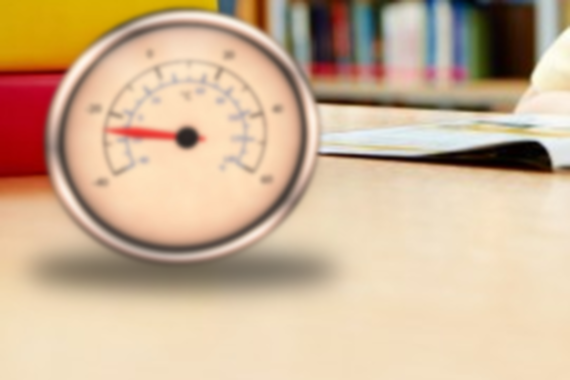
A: -25 °C
